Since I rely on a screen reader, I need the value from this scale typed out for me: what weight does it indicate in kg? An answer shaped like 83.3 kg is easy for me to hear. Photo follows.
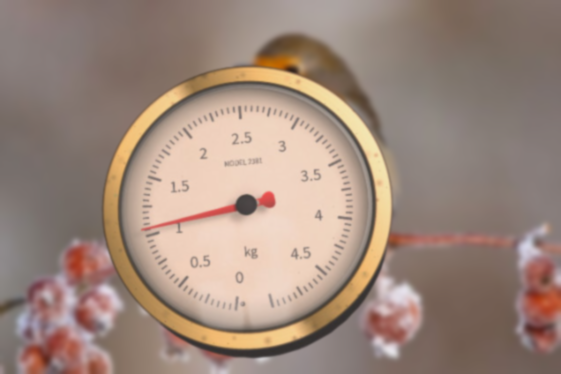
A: 1.05 kg
